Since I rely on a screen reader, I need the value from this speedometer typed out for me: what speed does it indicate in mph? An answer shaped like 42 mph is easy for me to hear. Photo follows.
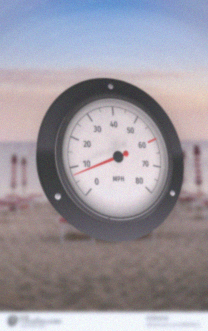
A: 7.5 mph
